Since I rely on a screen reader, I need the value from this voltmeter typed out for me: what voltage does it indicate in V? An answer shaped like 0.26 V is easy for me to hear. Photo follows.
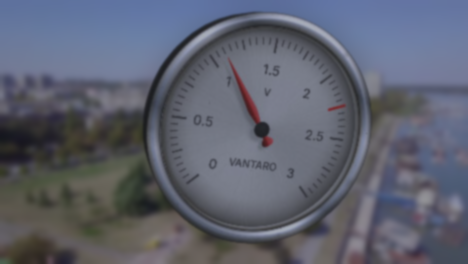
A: 1.1 V
